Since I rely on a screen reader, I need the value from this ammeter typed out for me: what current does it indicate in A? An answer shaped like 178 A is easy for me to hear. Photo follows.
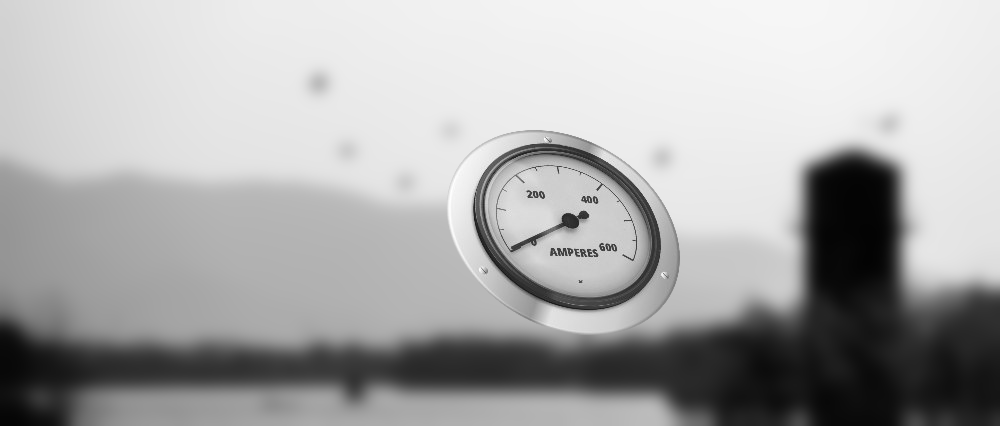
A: 0 A
